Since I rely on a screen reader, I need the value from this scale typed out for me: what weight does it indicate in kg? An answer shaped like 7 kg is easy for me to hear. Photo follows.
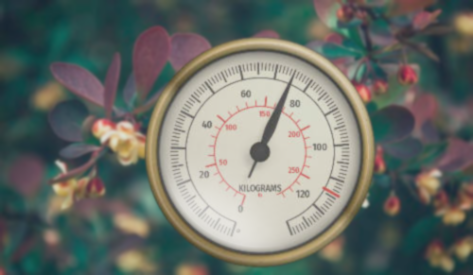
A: 75 kg
